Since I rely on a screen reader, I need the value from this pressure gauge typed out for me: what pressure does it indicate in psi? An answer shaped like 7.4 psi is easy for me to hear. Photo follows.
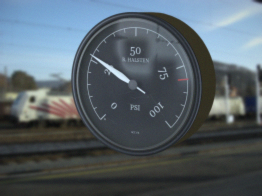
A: 27.5 psi
